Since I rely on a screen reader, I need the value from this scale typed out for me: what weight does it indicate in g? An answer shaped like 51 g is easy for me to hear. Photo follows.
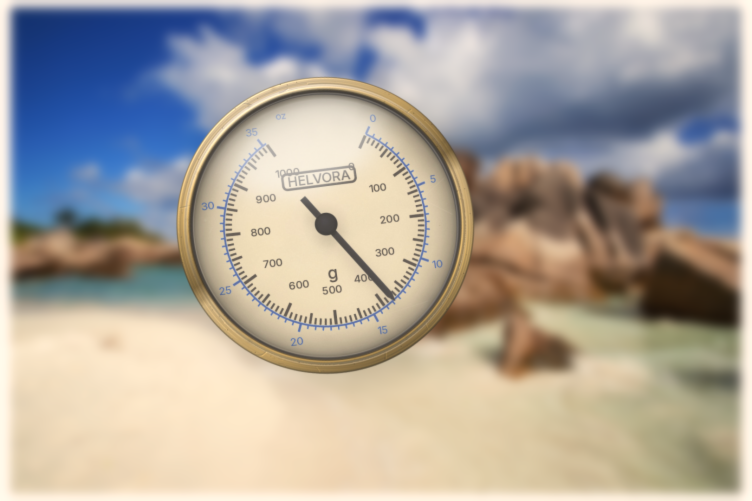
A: 380 g
